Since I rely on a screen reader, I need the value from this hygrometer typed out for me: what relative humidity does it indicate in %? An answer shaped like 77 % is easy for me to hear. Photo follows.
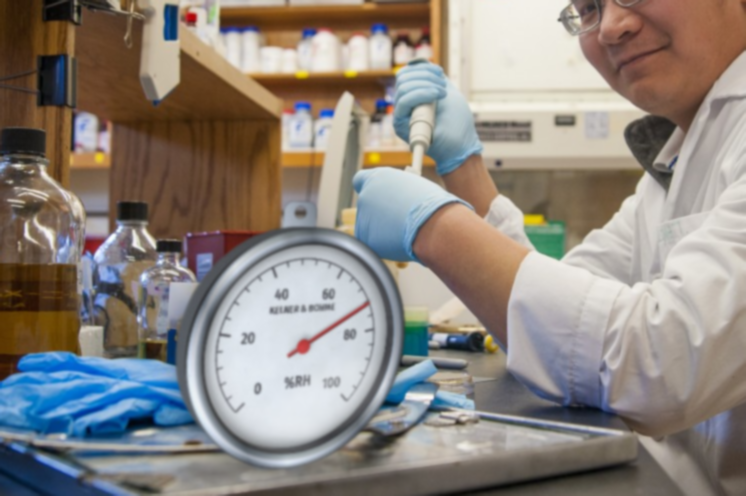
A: 72 %
